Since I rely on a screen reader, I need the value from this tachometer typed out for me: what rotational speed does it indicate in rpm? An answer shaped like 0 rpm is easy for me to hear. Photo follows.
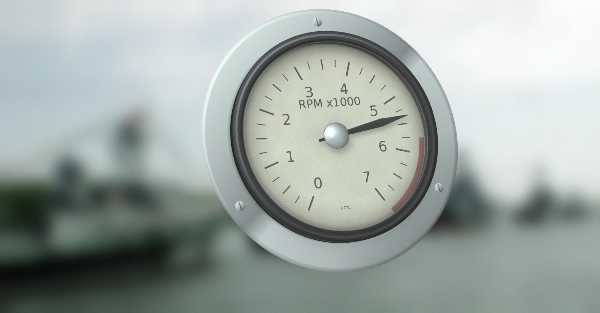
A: 5375 rpm
